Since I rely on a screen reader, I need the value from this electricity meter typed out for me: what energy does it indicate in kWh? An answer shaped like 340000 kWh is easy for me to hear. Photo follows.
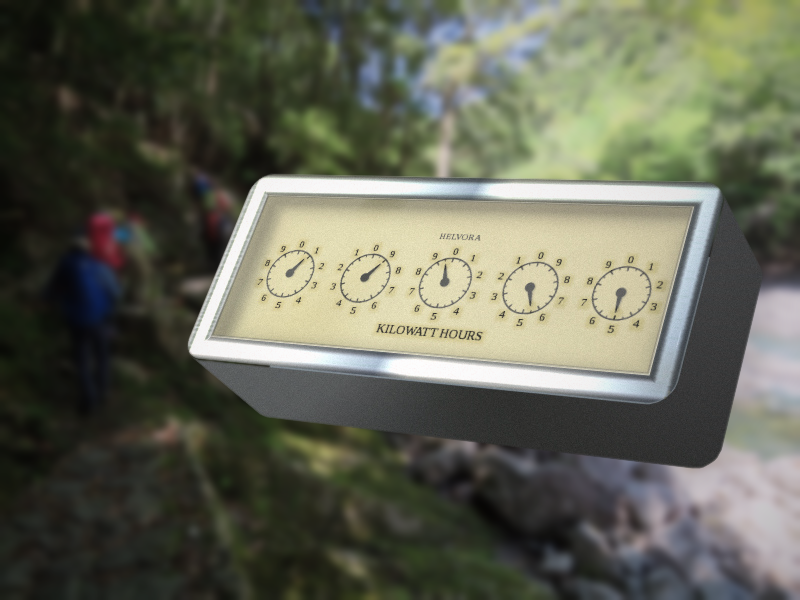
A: 8955 kWh
